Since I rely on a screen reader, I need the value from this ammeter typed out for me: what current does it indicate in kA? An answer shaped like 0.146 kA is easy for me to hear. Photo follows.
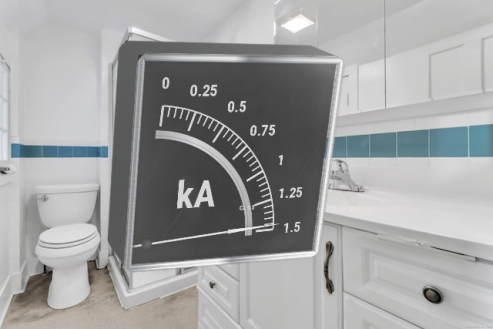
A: 1.45 kA
